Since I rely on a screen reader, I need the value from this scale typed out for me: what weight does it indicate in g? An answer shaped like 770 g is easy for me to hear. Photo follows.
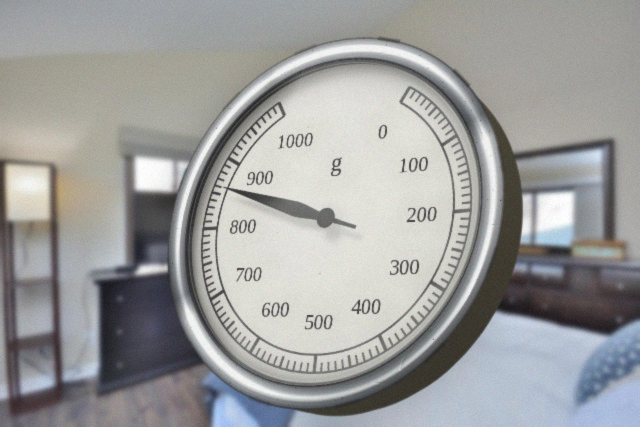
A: 860 g
